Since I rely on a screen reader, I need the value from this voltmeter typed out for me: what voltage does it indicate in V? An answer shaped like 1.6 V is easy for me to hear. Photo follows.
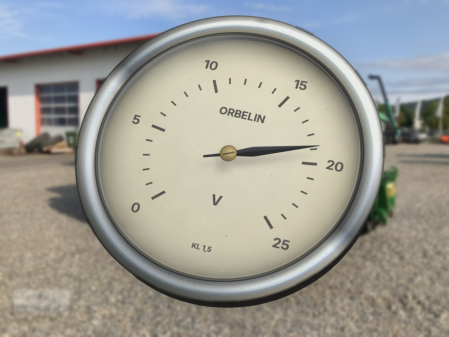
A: 19 V
